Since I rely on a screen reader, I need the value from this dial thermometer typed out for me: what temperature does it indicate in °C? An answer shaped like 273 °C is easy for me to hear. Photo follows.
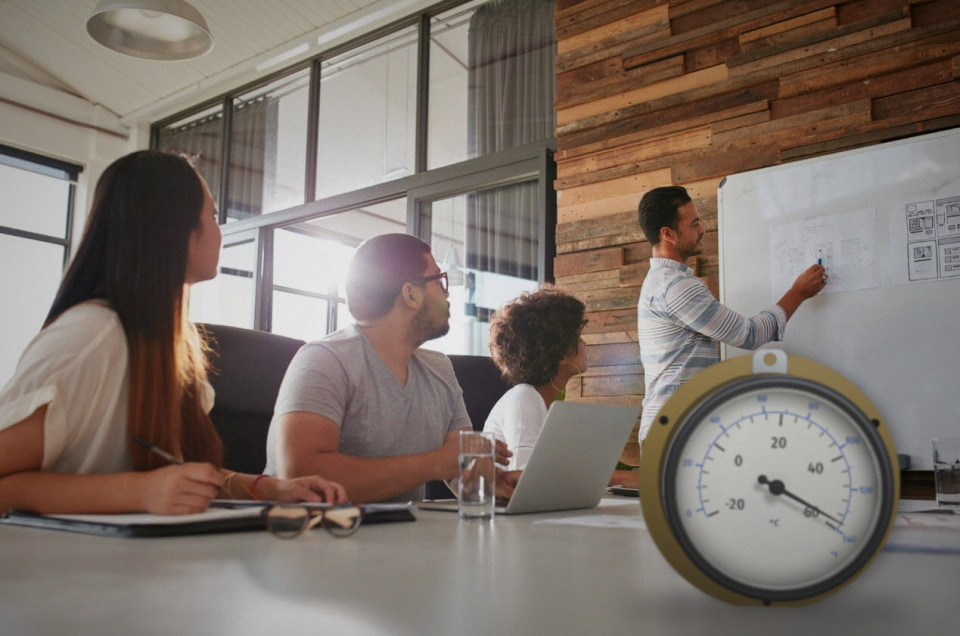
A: 58 °C
